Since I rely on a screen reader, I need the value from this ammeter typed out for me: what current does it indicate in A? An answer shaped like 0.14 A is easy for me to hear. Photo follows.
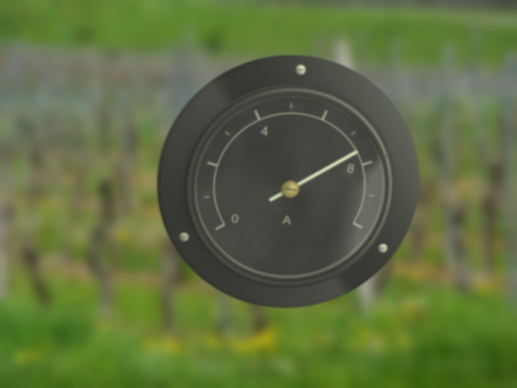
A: 7.5 A
